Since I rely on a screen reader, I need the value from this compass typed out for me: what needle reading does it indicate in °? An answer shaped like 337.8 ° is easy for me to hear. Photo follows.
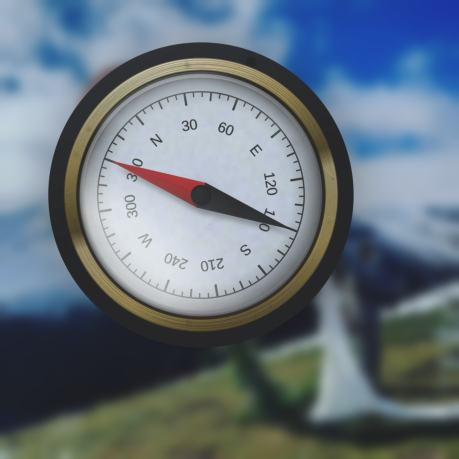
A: 330 °
